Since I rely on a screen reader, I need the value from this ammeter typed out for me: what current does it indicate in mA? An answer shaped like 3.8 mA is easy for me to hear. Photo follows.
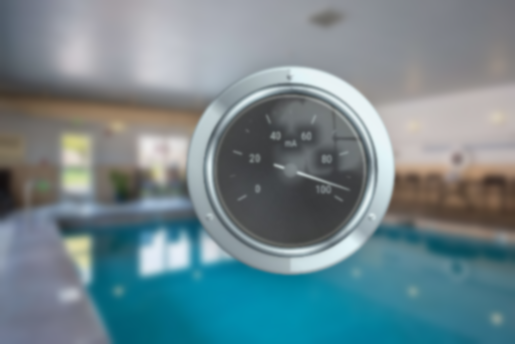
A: 95 mA
